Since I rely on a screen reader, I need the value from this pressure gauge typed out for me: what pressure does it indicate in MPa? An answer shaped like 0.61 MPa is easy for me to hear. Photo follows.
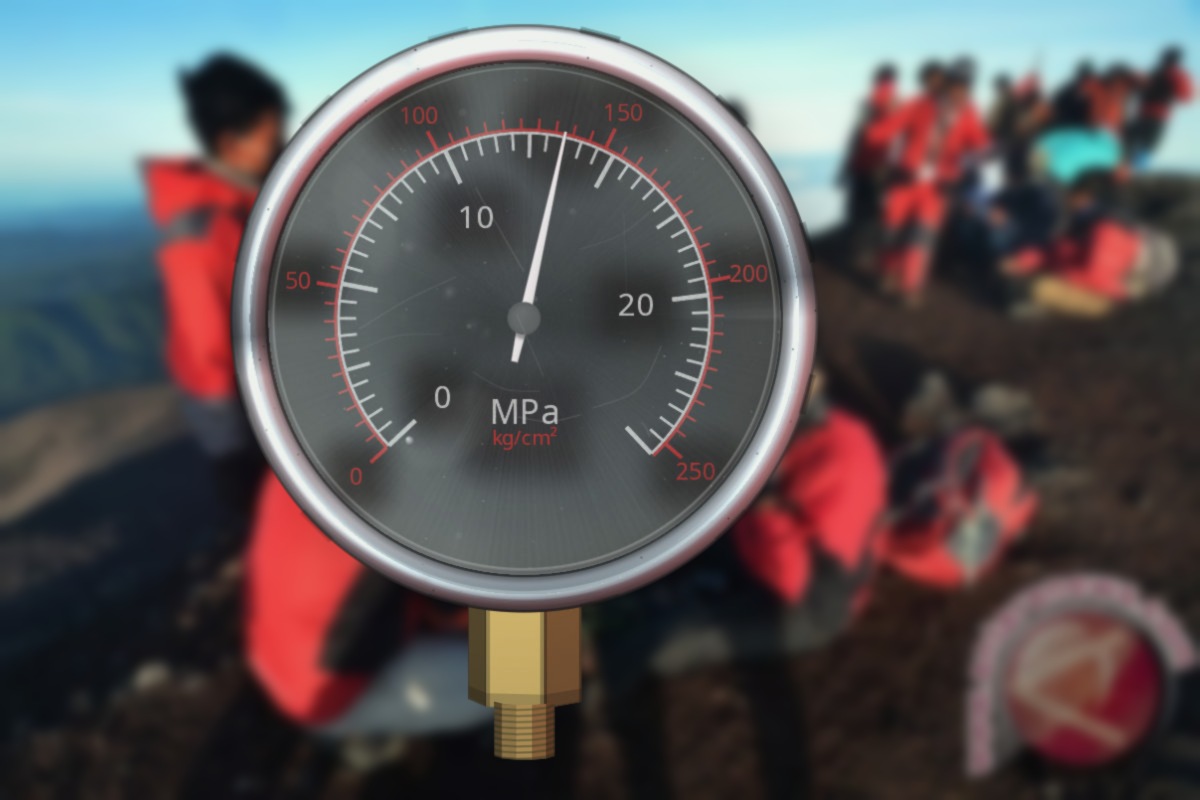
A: 13.5 MPa
